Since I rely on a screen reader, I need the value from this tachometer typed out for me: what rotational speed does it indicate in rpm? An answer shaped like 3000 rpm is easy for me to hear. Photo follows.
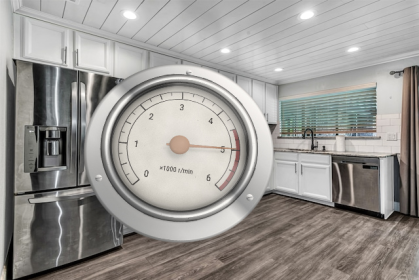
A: 5000 rpm
